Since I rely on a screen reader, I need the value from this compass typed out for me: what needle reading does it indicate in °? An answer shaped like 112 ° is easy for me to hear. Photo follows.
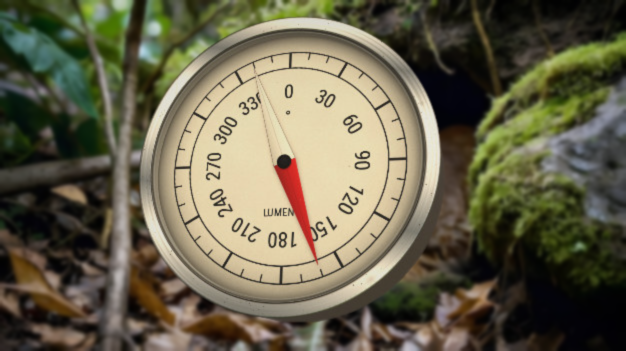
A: 160 °
